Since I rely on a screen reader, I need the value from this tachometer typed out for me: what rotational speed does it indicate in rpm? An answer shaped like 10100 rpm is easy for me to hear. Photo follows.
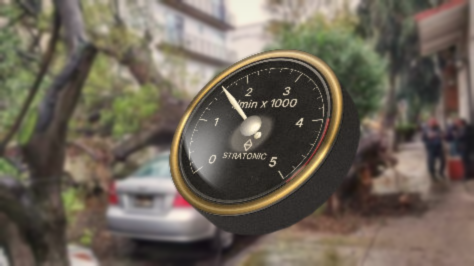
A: 1600 rpm
